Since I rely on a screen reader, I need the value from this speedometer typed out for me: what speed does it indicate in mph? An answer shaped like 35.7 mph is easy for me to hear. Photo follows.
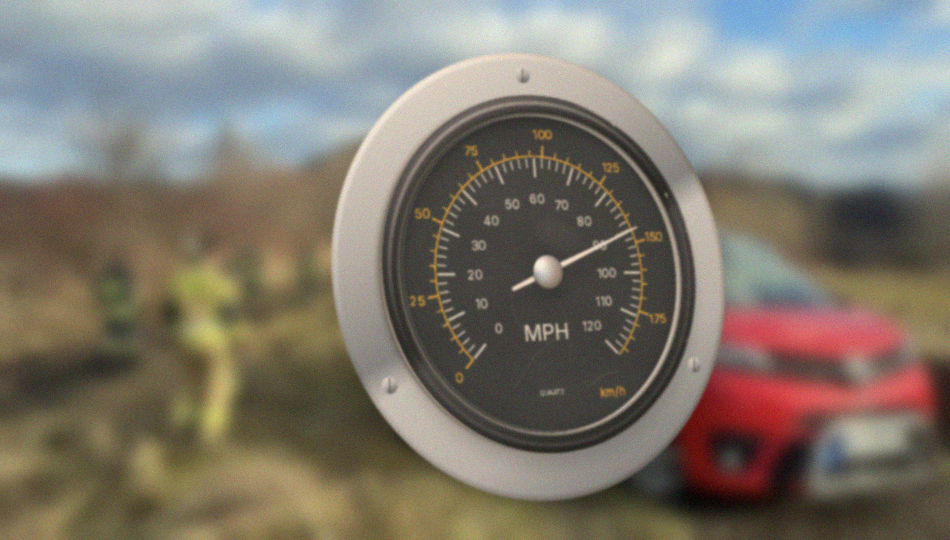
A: 90 mph
